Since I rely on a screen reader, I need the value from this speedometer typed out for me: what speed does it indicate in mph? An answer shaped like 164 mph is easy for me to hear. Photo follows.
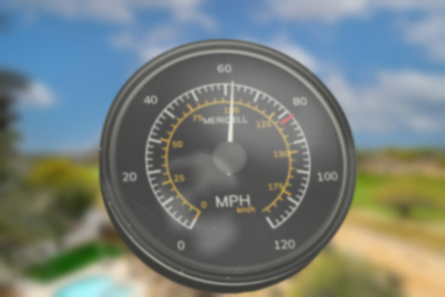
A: 62 mph
